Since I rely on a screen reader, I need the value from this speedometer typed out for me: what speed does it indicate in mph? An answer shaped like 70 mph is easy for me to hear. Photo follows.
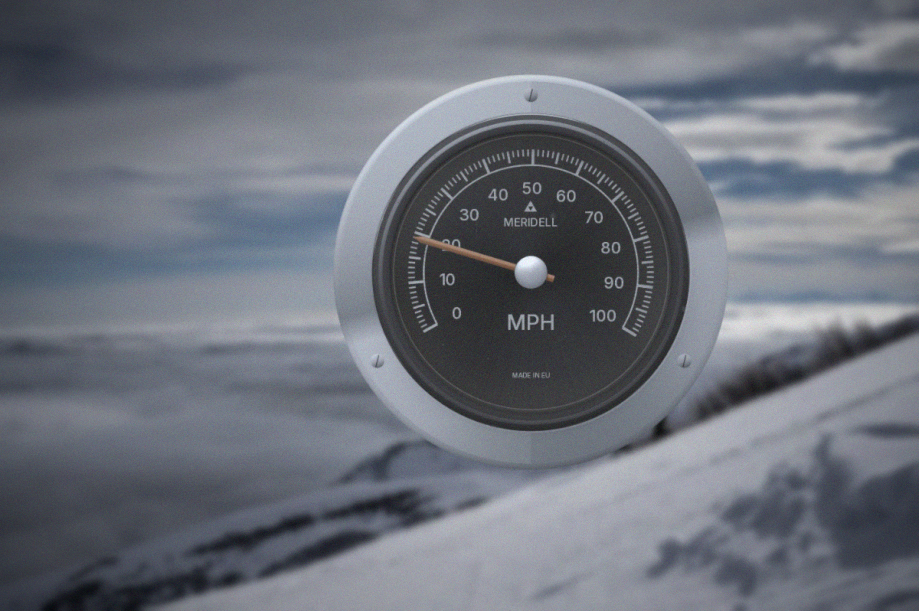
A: 19 mph
